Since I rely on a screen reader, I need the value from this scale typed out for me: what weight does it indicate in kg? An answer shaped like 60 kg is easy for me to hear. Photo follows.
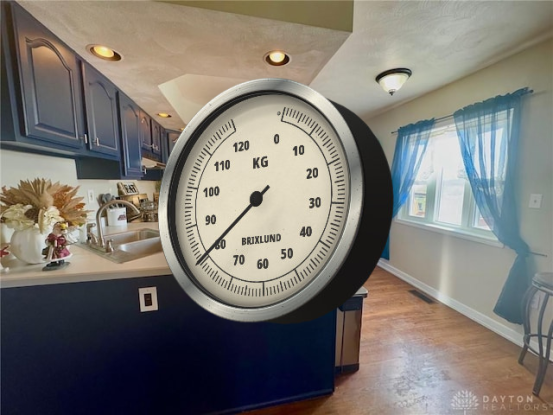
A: 80 kg
